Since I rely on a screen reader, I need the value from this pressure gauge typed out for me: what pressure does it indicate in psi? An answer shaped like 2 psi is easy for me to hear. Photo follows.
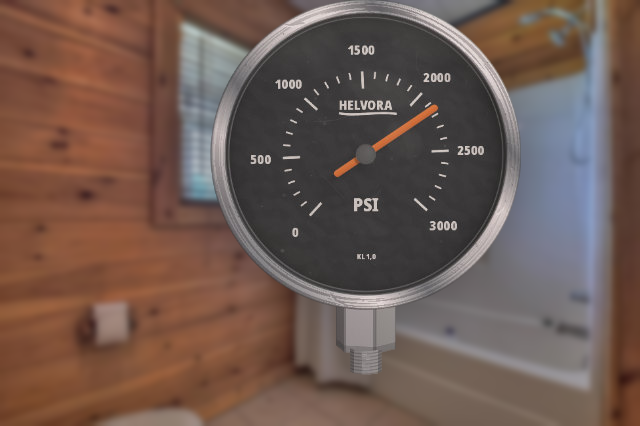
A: 2150 psi
